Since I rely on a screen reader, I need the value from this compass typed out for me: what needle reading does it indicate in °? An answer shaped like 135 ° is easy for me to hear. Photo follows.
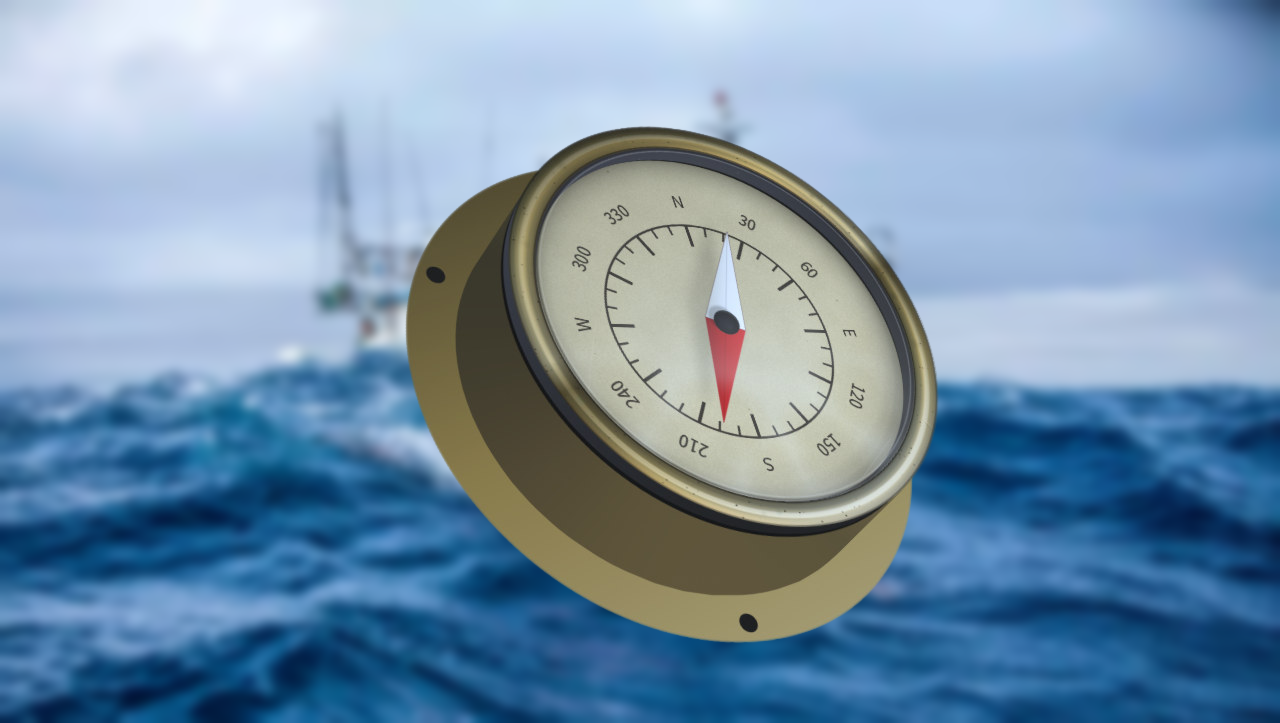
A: 200 °
